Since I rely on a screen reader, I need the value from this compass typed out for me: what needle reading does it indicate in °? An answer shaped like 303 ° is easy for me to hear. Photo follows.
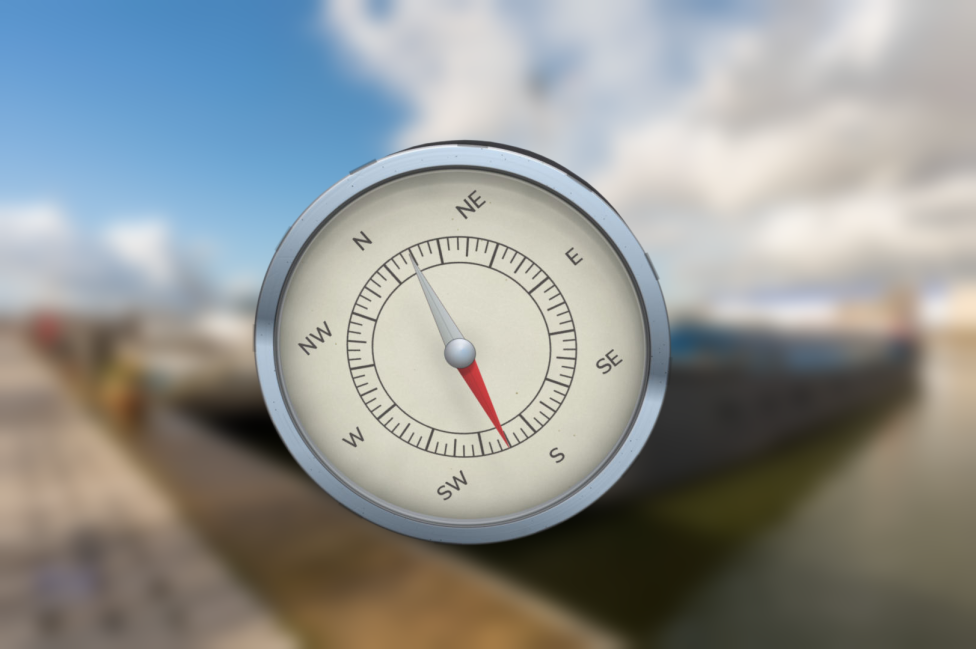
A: 195 °
